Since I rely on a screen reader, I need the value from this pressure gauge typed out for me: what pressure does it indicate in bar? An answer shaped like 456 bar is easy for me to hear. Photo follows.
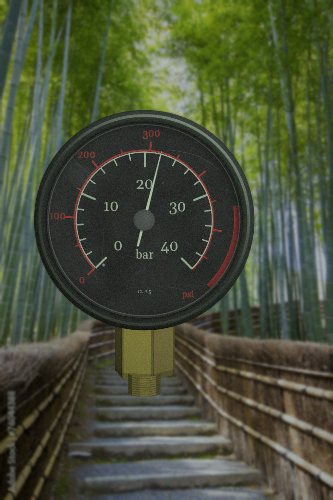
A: 22 bar
